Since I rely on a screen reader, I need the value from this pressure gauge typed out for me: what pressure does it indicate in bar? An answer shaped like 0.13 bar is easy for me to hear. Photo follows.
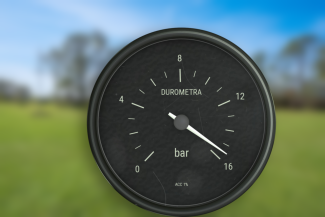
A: 15.5 bar
